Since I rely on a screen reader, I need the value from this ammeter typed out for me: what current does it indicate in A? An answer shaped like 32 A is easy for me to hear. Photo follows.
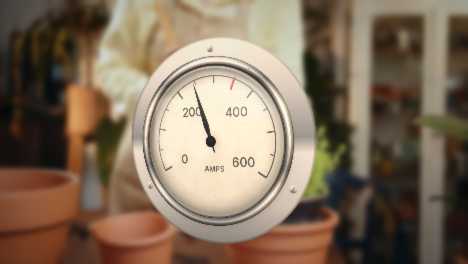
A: 250 A
